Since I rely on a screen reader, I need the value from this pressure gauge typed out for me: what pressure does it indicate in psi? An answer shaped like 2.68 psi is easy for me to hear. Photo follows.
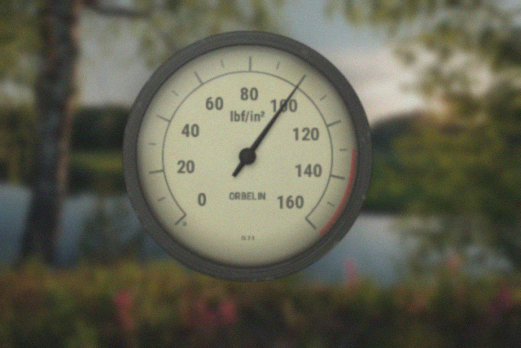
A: 100 psi
